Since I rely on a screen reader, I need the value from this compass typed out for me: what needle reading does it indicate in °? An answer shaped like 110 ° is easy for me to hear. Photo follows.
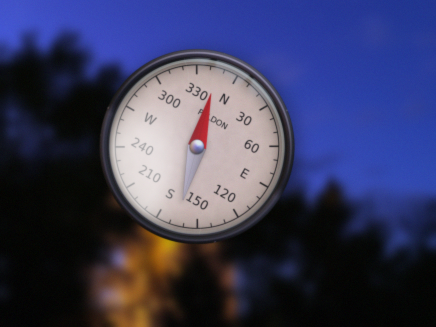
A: 345 °
